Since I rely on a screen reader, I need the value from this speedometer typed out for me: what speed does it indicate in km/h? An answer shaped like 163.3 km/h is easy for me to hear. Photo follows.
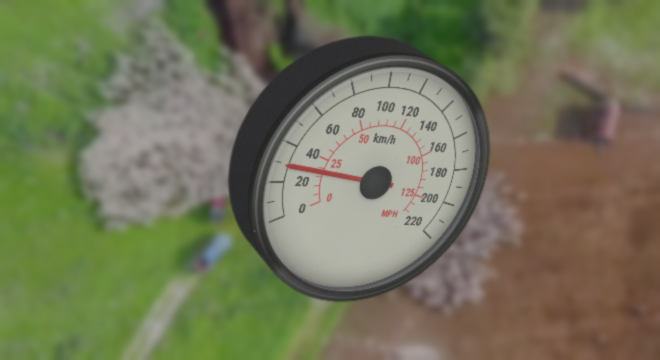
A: 30 km/h
